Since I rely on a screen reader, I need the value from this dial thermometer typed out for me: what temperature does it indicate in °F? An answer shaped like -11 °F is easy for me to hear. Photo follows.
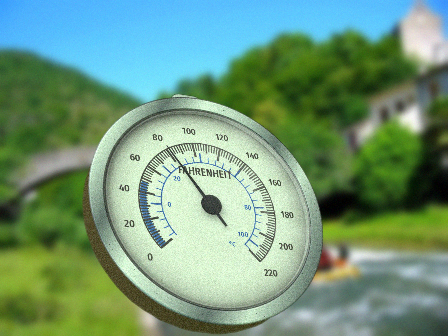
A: 80 °F
